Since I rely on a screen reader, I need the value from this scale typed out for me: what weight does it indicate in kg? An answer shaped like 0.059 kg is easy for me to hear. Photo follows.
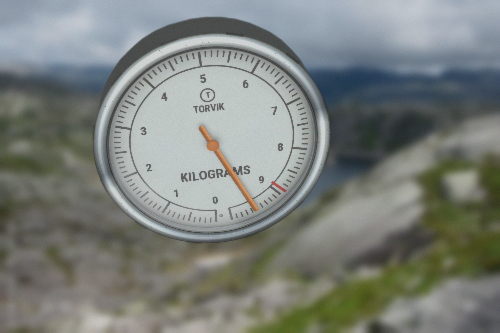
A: 9.5 kg
